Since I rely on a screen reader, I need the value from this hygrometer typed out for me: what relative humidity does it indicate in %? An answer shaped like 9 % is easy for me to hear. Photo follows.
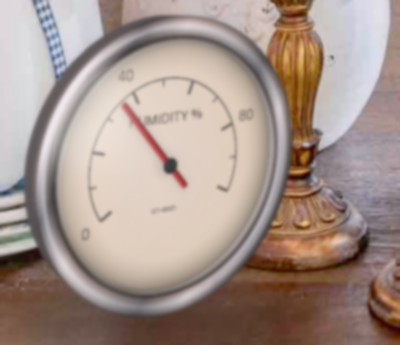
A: 35 %
